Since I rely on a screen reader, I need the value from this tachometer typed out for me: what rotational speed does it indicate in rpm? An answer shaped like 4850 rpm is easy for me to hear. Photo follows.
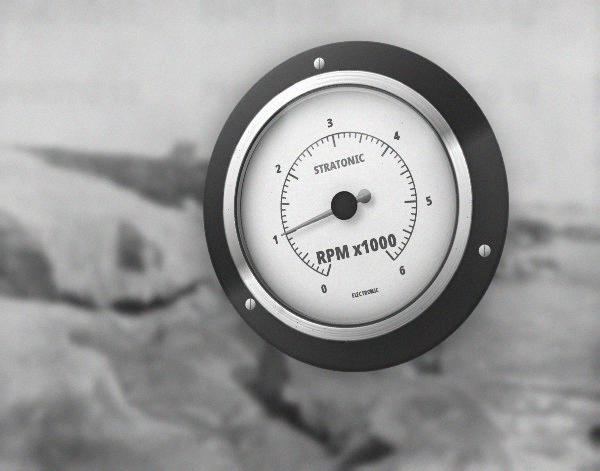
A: 1000 rpm
